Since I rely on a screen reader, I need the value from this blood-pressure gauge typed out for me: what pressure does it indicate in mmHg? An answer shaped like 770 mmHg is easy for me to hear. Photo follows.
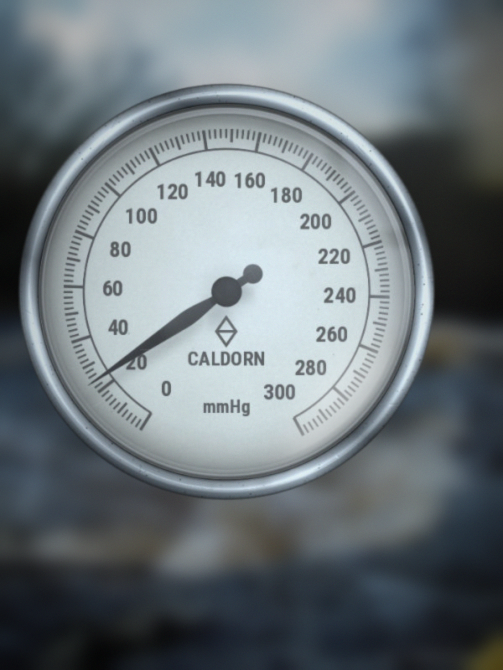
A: 24 mmHg
